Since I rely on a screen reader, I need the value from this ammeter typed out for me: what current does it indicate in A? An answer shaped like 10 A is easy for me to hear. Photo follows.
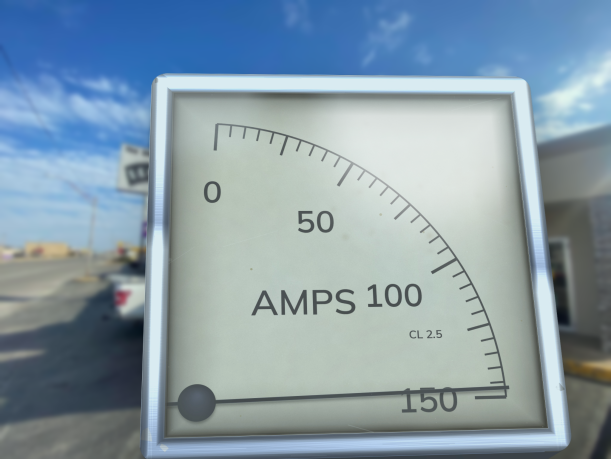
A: 147.5 A
